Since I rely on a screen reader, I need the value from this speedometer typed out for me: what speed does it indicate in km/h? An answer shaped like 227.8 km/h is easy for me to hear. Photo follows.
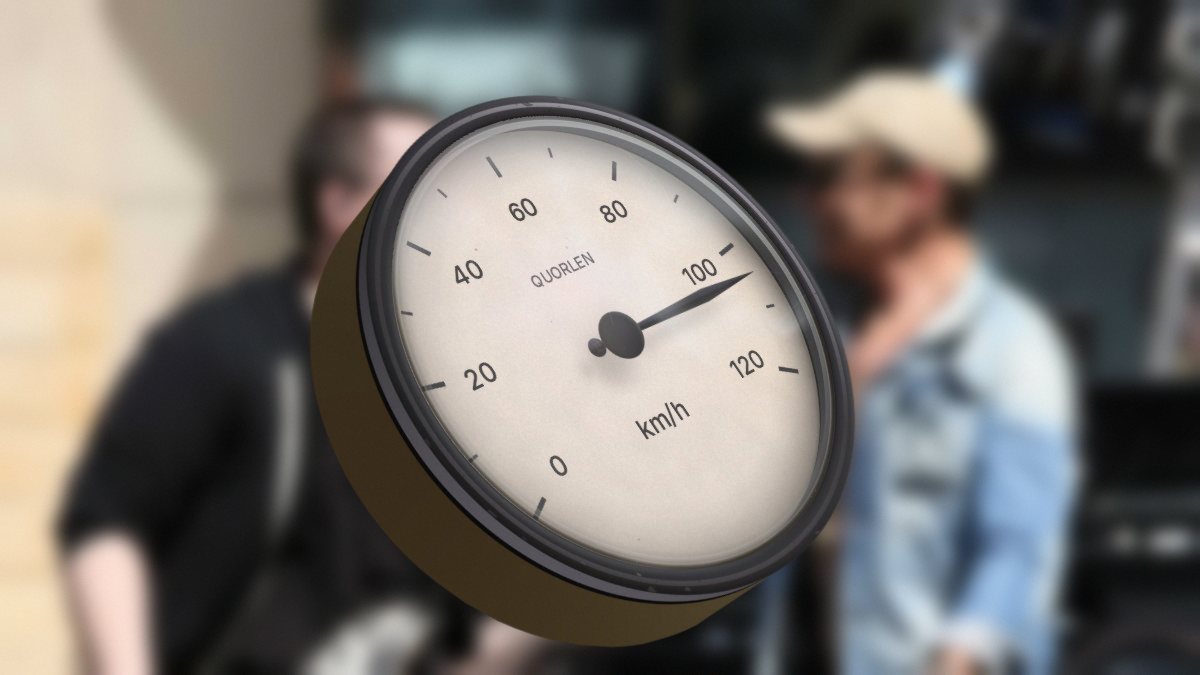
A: 105 km/h
